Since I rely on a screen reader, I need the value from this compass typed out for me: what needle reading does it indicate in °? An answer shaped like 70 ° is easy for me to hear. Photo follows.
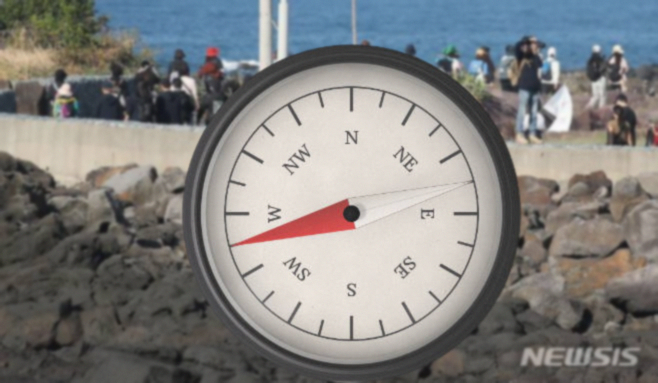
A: 255 °
